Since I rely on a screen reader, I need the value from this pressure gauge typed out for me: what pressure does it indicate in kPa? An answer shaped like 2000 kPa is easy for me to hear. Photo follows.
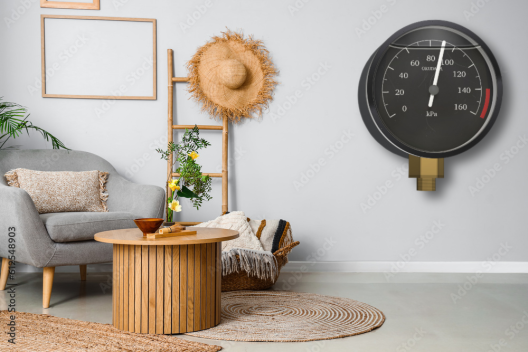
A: 90 kPa
